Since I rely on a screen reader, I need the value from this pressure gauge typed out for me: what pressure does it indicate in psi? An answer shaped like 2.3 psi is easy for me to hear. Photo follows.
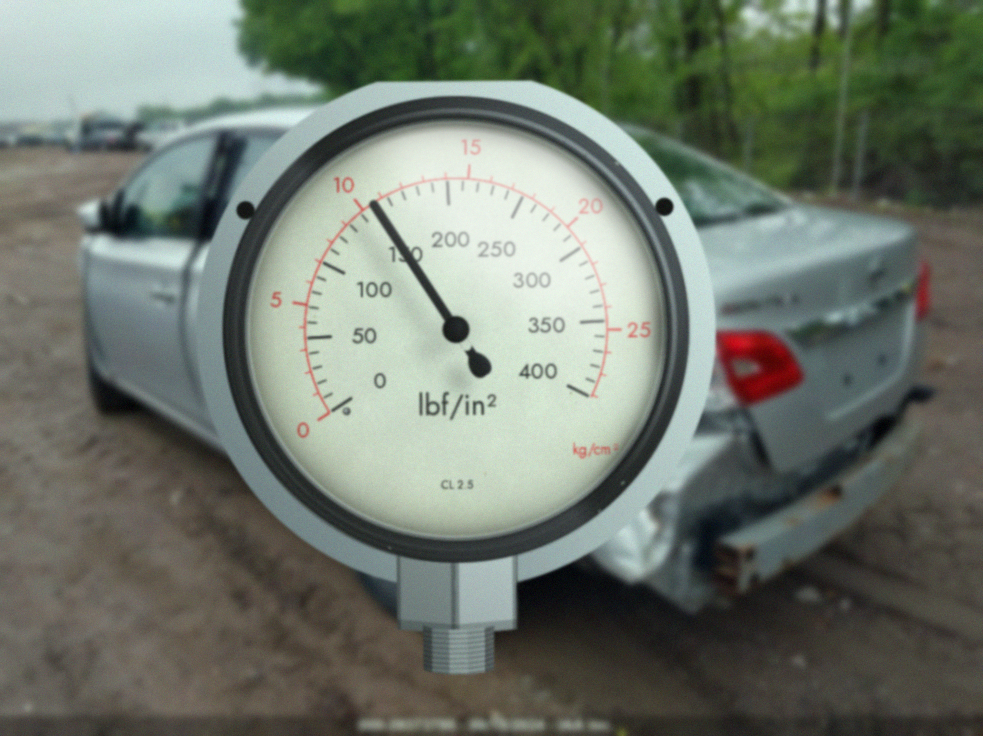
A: 150 psi
